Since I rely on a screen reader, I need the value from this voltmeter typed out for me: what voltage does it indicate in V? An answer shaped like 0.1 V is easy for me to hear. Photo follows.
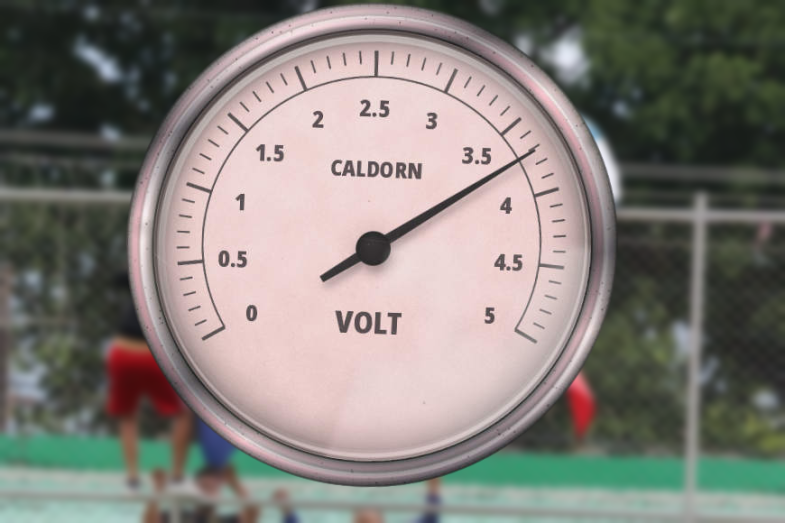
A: 3.7 V
